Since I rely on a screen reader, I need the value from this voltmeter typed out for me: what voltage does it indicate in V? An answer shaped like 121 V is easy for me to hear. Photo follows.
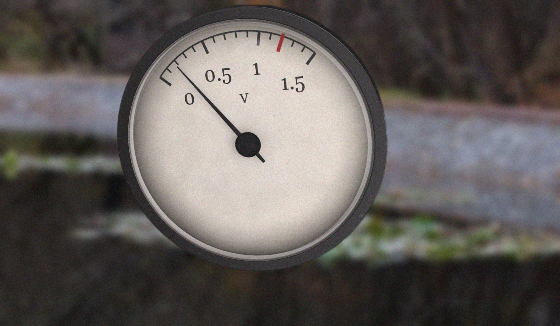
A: 0.2 V
